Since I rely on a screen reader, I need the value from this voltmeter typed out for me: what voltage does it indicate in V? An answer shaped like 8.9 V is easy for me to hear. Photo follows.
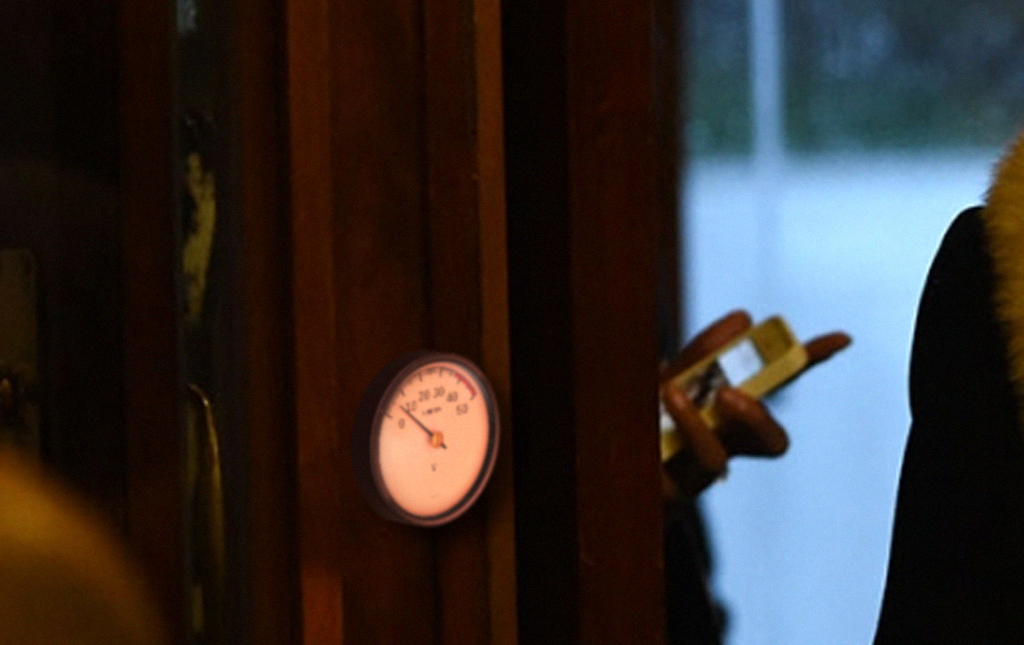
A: 5 V
